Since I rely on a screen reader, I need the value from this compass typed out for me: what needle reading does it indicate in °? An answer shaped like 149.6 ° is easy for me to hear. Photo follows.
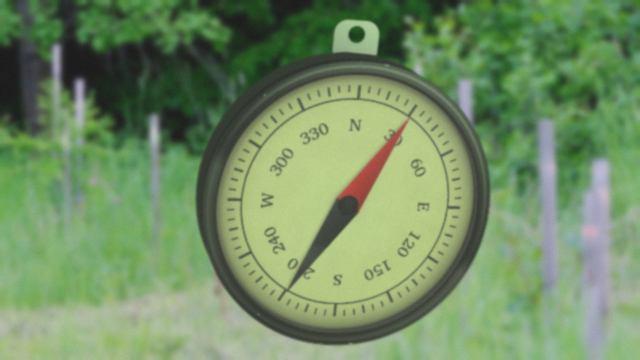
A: 30 °
